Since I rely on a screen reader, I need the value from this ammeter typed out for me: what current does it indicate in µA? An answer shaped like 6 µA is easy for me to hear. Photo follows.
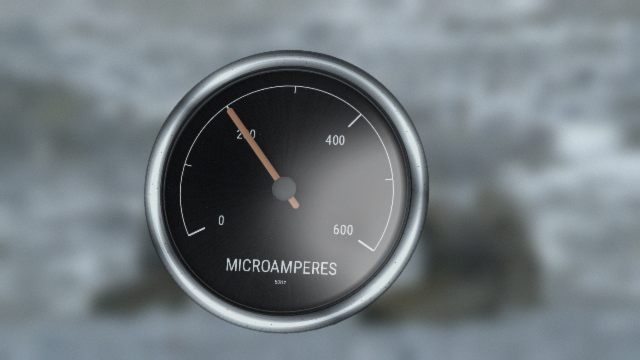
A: 200 µA
